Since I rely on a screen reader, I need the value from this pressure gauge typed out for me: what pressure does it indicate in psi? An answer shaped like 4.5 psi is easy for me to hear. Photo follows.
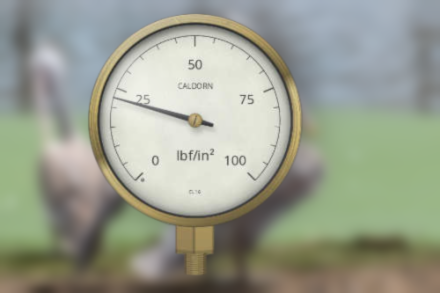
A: 22.5 psi
